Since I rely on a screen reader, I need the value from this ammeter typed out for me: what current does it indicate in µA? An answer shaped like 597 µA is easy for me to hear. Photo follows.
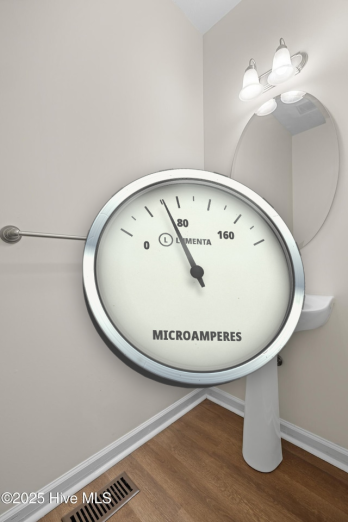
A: 60 µA
